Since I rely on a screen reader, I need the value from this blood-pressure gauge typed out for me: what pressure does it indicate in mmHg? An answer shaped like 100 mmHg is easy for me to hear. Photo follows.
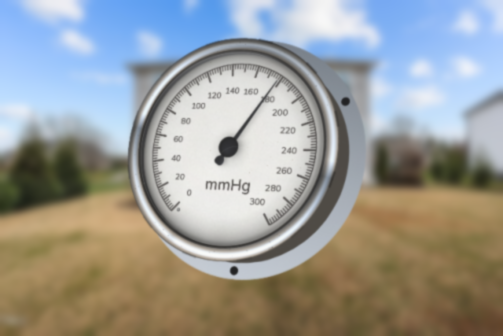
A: 180 mmHg
